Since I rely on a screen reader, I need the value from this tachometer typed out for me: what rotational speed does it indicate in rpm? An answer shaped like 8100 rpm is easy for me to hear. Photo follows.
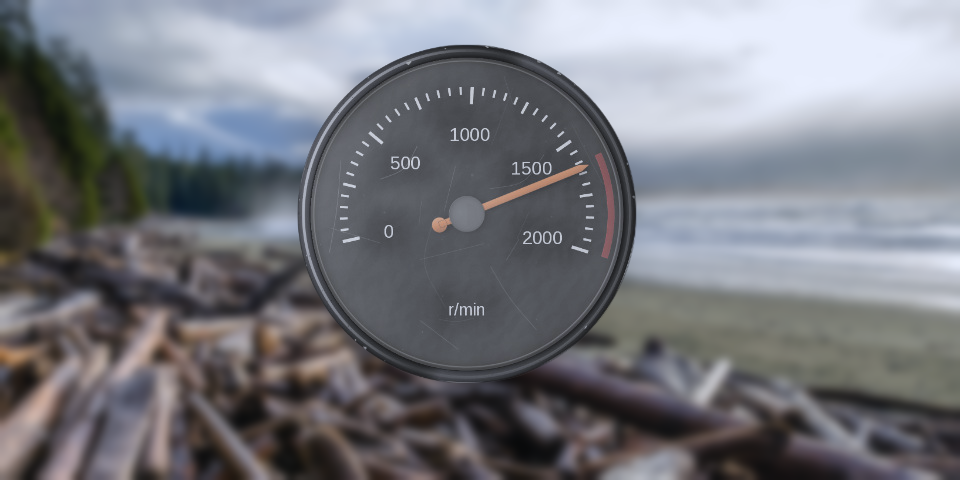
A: 1625 rpm
